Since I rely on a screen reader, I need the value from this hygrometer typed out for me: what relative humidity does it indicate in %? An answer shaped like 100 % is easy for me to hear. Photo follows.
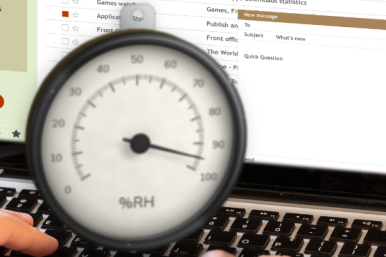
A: 95 %
